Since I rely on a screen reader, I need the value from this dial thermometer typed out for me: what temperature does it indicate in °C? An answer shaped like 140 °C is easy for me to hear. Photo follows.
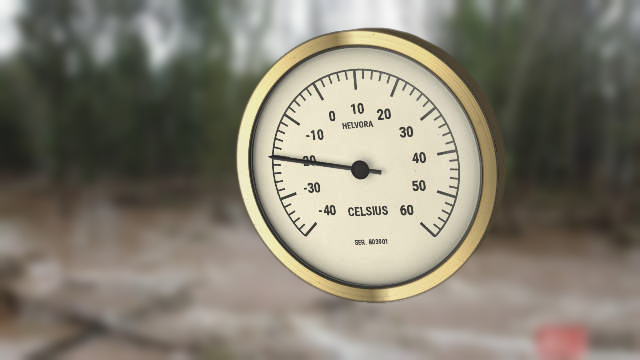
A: -20 °C
